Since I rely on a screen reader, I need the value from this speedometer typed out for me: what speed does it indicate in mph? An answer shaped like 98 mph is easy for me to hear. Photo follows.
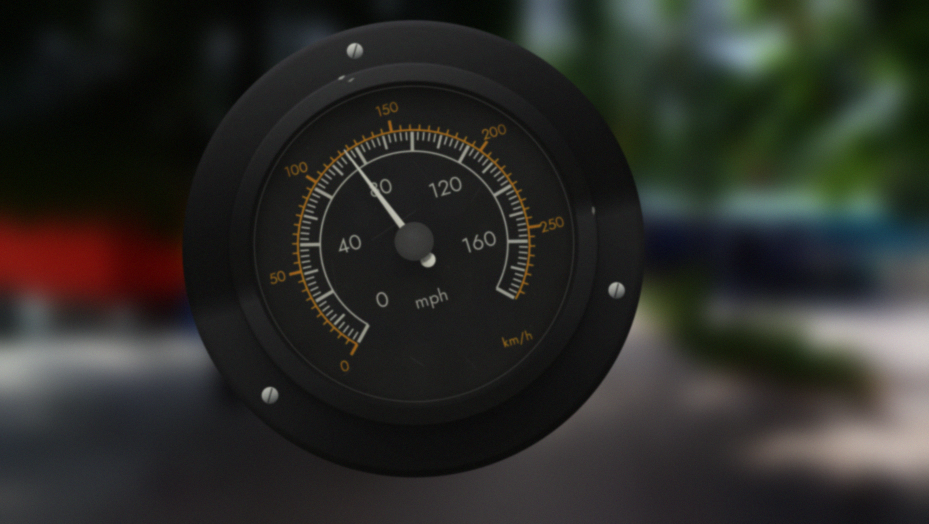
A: 76 mph
